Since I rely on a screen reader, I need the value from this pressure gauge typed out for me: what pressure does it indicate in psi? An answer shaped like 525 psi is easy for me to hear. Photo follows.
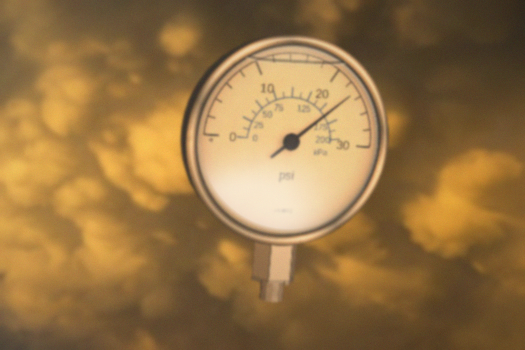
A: 23 psi
